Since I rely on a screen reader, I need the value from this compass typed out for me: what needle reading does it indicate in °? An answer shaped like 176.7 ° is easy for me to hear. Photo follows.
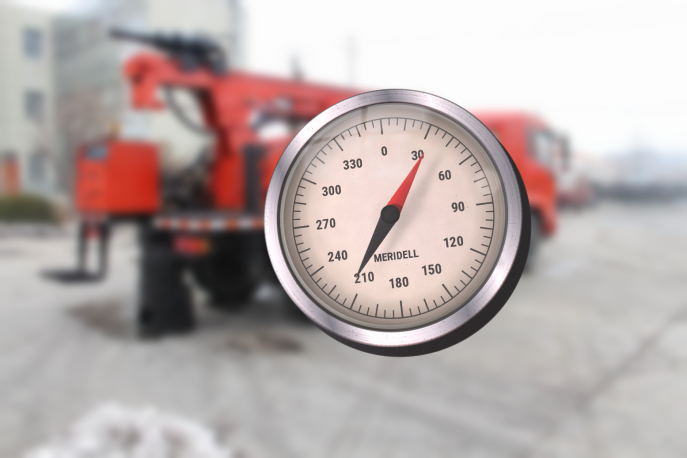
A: 35 °
